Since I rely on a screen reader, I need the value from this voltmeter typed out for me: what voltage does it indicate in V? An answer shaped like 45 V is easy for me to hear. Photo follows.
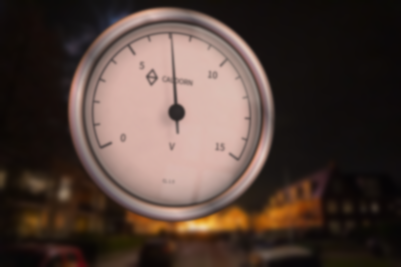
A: 7 V
